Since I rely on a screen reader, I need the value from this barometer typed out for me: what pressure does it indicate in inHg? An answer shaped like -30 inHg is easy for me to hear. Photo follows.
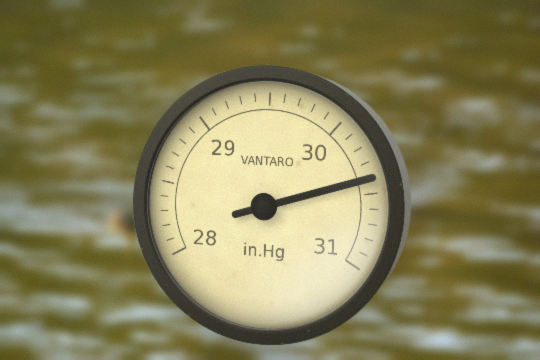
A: 30.4 inHg
